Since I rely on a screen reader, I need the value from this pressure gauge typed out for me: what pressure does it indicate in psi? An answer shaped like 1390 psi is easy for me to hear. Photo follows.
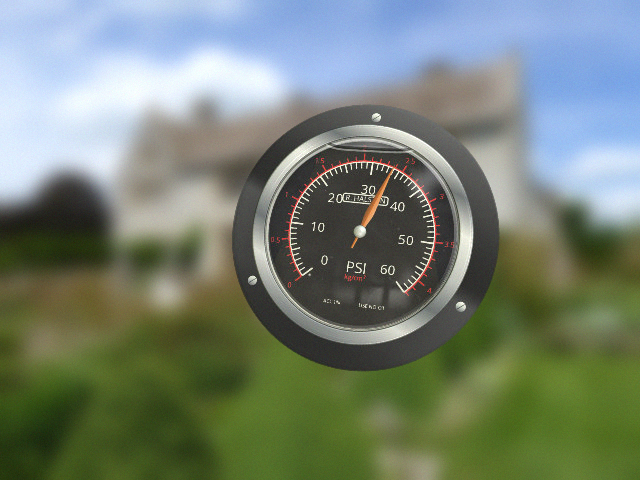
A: 34 psi
